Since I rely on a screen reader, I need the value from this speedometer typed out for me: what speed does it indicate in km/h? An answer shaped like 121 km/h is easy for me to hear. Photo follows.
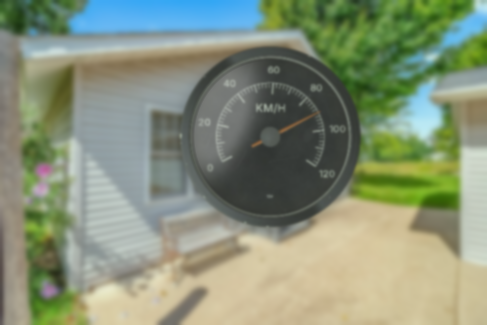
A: 90 km/h
